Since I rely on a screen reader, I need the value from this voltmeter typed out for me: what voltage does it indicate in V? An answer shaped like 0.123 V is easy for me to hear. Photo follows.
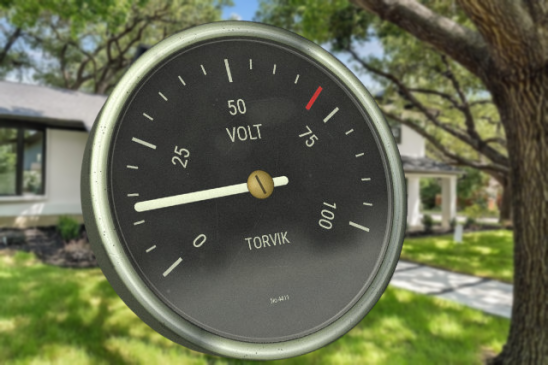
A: 12.5 V
